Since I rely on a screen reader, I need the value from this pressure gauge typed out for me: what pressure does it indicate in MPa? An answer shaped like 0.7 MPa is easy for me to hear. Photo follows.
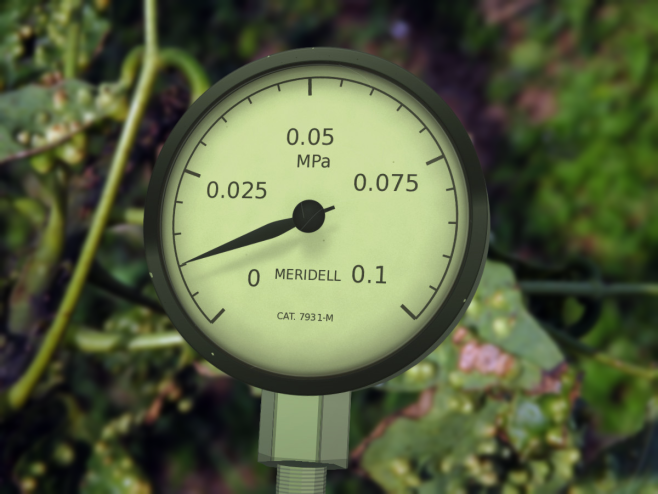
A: 0.01 MPa
